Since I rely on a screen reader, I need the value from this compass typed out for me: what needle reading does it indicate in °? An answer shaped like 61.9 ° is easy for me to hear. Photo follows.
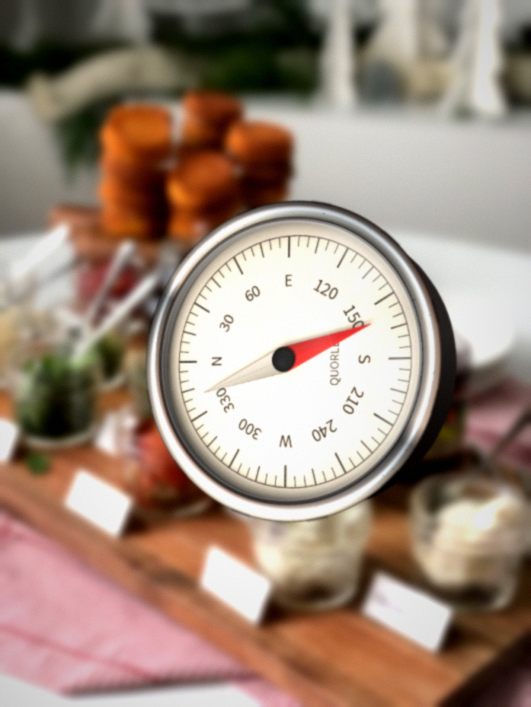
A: 160 °
